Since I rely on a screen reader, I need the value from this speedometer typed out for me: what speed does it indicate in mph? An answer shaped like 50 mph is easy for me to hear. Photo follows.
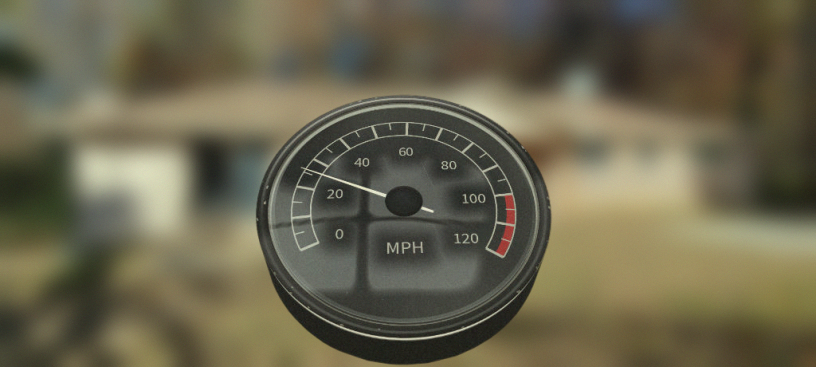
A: 25 mph
